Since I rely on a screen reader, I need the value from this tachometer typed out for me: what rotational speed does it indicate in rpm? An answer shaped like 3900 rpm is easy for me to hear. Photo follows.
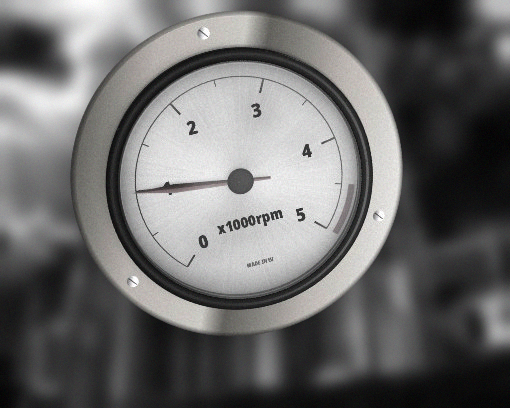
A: 1000 rpm
